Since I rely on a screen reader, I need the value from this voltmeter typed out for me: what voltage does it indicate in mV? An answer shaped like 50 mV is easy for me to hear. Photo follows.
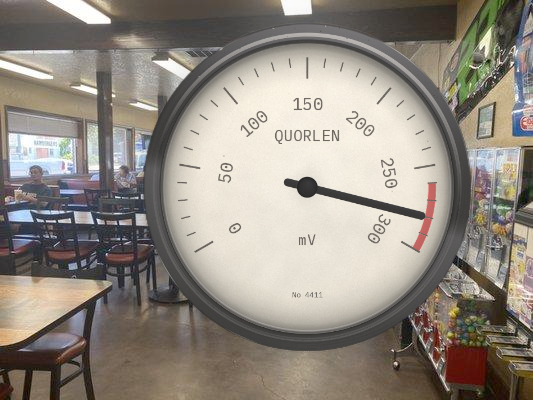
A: 280 mV
